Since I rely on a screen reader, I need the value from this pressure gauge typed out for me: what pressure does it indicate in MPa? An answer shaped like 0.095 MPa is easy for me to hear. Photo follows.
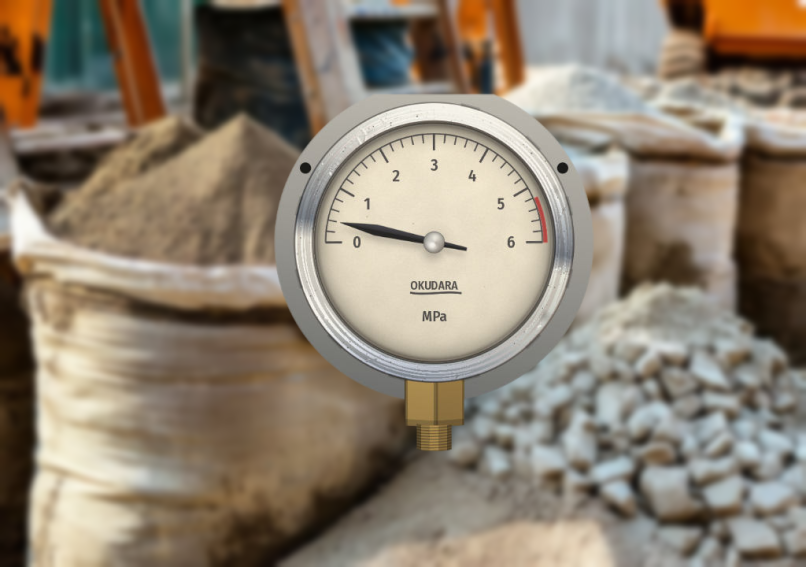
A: 0.4 MPa
